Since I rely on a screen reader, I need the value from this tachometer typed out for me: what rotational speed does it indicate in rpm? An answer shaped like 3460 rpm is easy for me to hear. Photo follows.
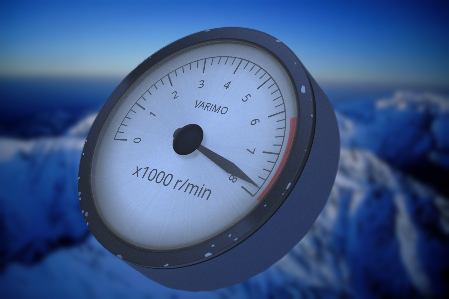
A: 7800 rpm
